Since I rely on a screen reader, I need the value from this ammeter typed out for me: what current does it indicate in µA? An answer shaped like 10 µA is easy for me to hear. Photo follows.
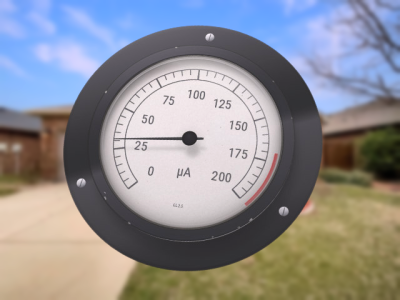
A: 30 µA
